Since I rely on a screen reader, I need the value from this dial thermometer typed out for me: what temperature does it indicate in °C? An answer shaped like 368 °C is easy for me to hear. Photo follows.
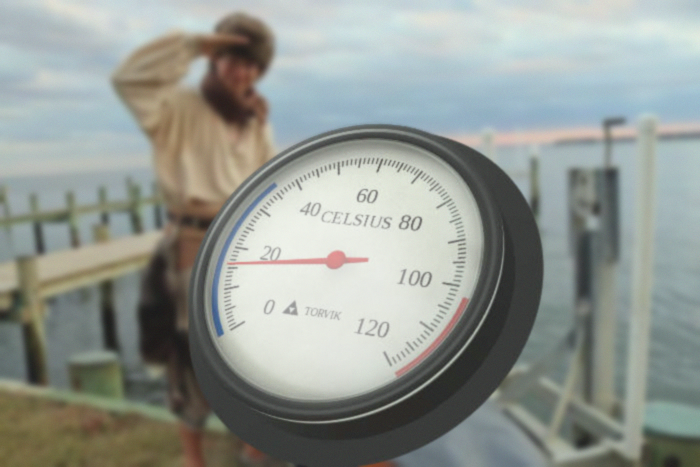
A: 15 °C
